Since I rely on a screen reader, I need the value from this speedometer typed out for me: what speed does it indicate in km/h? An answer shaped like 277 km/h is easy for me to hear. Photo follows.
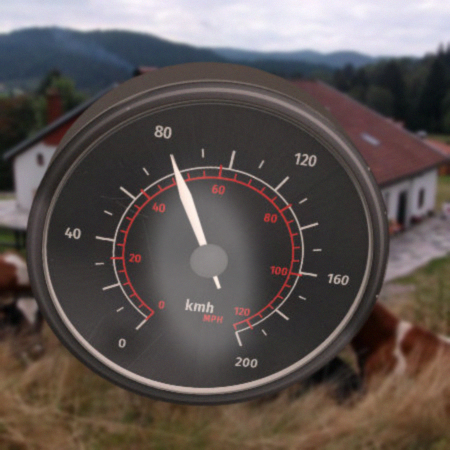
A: 80 km/h
